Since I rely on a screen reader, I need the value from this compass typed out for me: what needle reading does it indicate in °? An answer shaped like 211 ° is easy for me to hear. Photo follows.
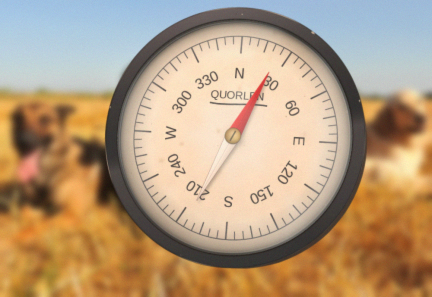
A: 25 °
